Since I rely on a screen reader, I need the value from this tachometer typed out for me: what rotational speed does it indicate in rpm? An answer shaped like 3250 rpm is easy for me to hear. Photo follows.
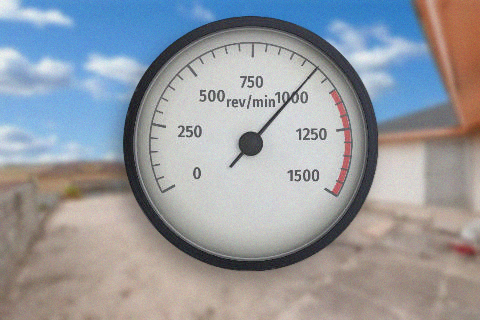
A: 1000 rpm
